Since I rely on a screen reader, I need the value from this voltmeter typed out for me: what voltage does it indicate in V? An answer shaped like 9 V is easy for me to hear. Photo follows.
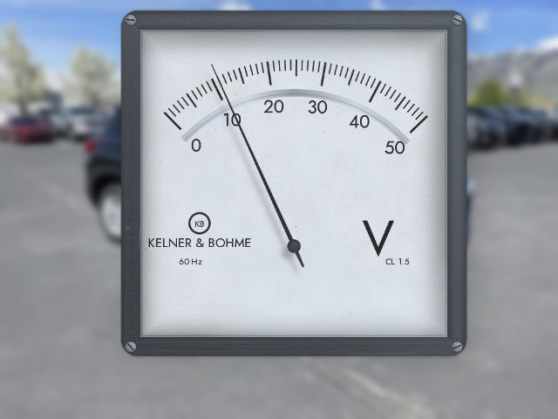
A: 11 V
